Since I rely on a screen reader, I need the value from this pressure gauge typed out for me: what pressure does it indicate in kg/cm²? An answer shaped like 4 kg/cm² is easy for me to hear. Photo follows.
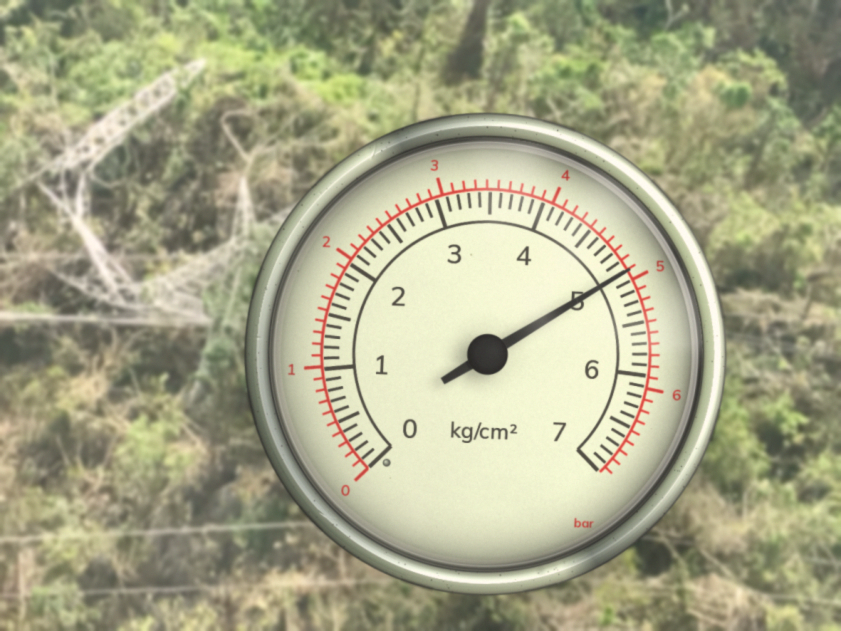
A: 5 kg/cm²
